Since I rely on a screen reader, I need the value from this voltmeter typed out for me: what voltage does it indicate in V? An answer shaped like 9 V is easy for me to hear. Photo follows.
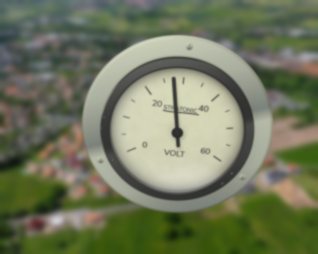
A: 27.5 V
